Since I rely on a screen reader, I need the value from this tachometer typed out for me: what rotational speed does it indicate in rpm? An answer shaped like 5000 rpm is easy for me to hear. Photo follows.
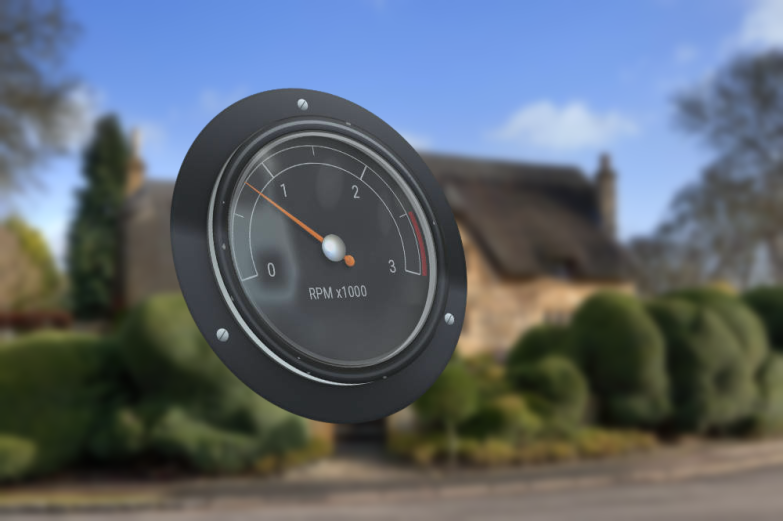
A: 750 rpm
